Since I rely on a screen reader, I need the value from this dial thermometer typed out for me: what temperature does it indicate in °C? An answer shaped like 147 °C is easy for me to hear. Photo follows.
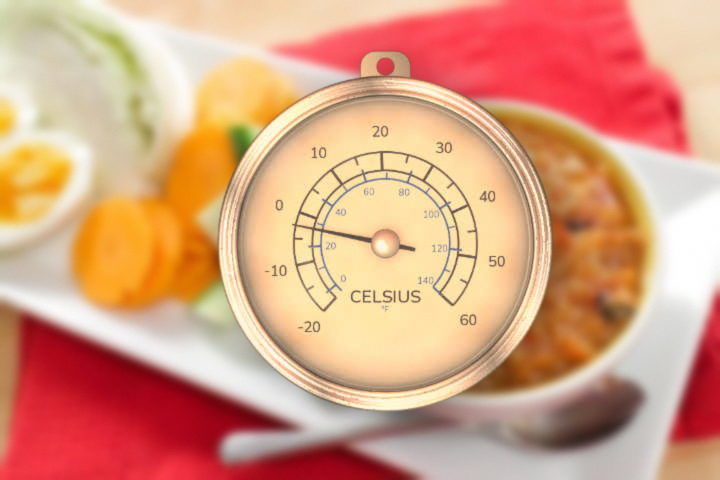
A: -2.5 °C
